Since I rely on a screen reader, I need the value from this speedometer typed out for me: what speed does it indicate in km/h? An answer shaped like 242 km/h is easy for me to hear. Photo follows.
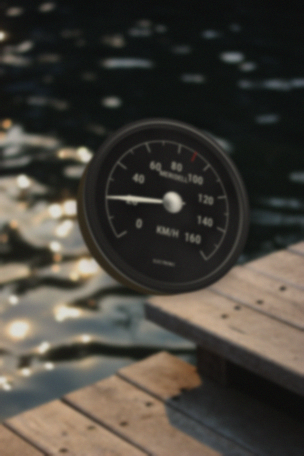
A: 20 km/h
